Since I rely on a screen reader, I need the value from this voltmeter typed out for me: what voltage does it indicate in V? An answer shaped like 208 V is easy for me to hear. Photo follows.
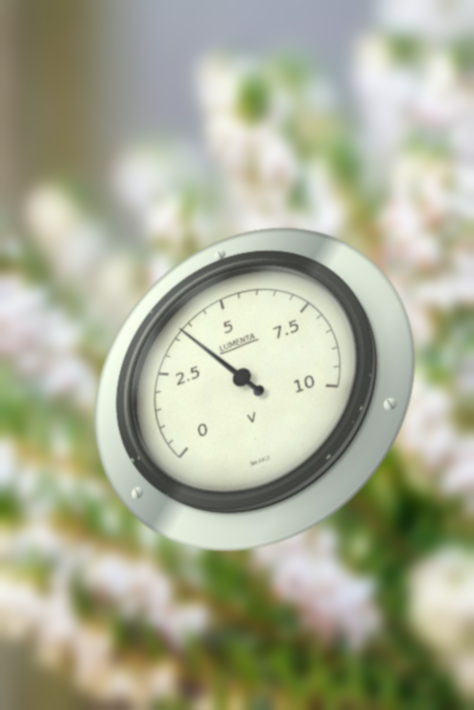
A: 3.75 V
